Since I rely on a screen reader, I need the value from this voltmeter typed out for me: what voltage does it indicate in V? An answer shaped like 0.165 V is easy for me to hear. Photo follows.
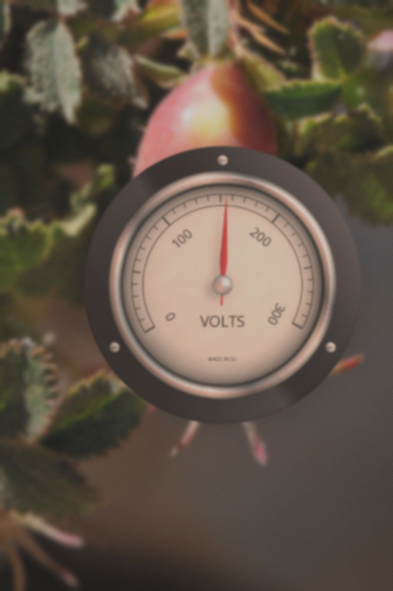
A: 155 V
